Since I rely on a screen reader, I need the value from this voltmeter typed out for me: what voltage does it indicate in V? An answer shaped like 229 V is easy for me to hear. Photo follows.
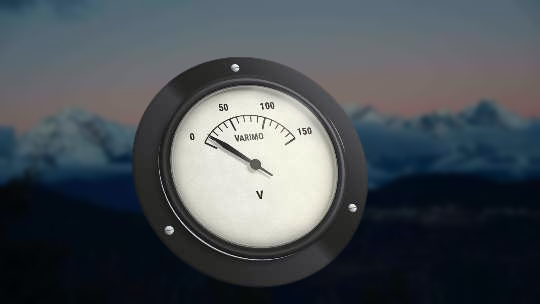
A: 10 V
